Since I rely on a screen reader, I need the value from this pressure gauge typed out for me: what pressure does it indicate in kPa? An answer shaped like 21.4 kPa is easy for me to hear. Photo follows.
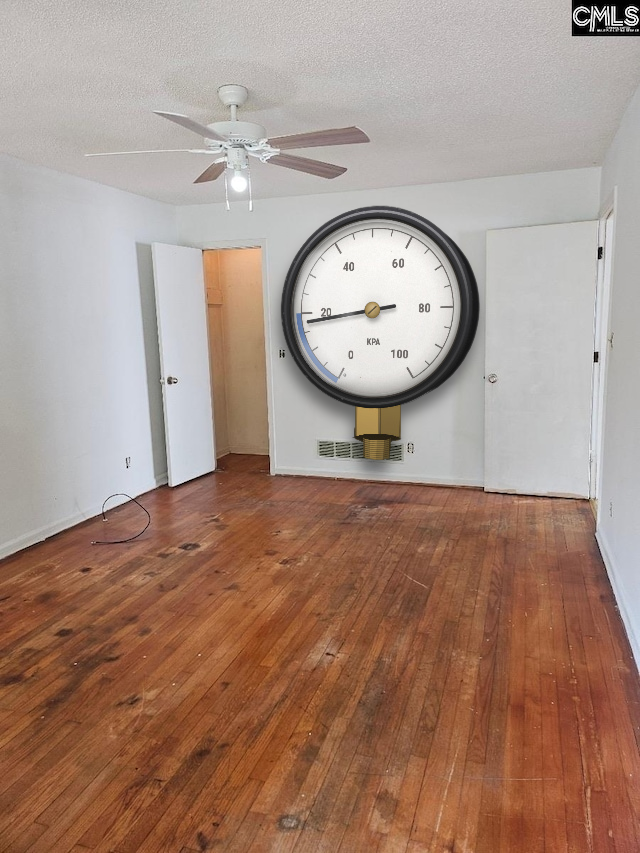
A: 17.5 kPa
